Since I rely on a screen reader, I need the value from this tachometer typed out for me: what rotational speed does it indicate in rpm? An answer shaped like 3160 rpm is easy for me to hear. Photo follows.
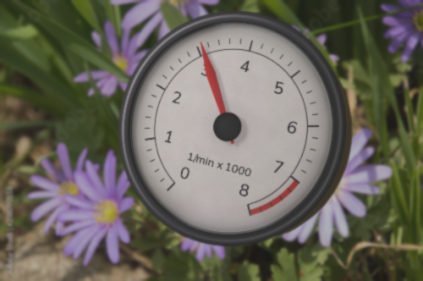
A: 3100 rpm
